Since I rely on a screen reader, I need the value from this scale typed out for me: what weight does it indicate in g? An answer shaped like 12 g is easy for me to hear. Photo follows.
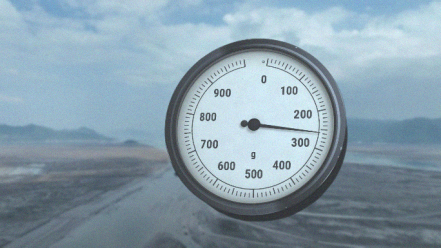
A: 260 g
